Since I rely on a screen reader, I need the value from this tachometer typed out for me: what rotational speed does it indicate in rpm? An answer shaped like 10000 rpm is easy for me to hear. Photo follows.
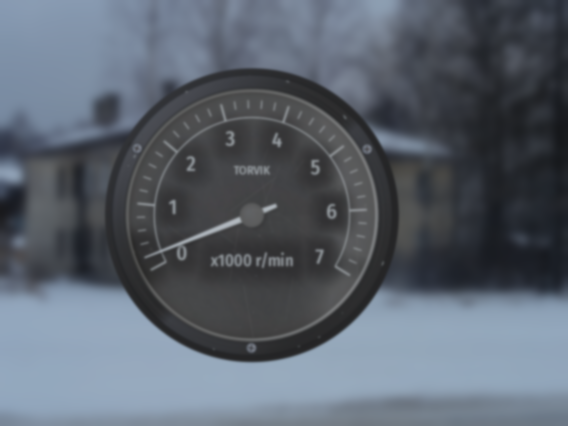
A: 200 rpm
